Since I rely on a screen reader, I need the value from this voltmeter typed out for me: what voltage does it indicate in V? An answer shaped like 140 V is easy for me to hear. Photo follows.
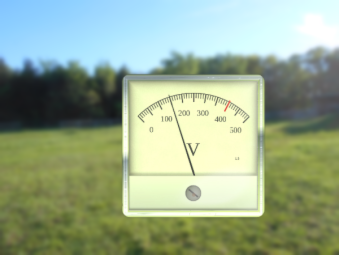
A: 150 V
